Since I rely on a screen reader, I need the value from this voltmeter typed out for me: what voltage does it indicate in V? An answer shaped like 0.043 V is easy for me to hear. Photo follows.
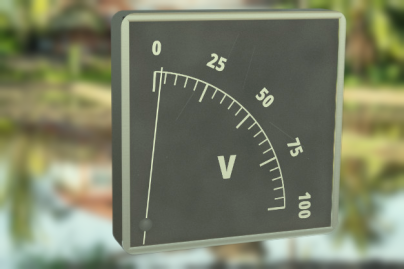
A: 2.5 V
